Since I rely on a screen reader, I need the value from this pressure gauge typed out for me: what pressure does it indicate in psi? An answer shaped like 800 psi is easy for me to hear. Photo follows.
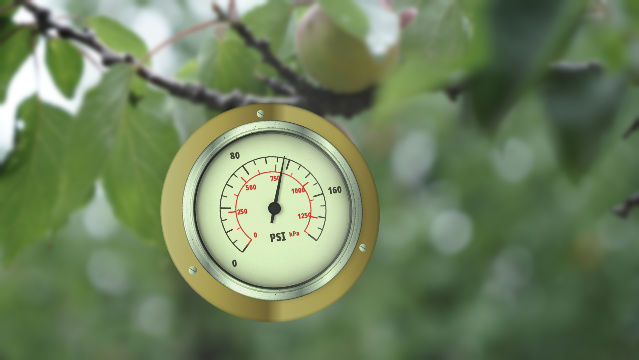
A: 115 psi
